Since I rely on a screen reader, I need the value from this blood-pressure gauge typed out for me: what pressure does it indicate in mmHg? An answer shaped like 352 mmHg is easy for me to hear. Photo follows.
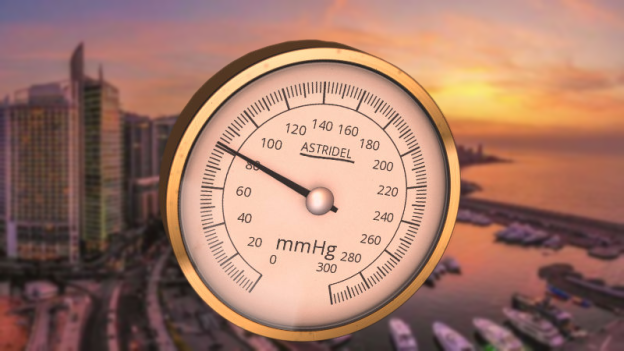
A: 82 mmHg
